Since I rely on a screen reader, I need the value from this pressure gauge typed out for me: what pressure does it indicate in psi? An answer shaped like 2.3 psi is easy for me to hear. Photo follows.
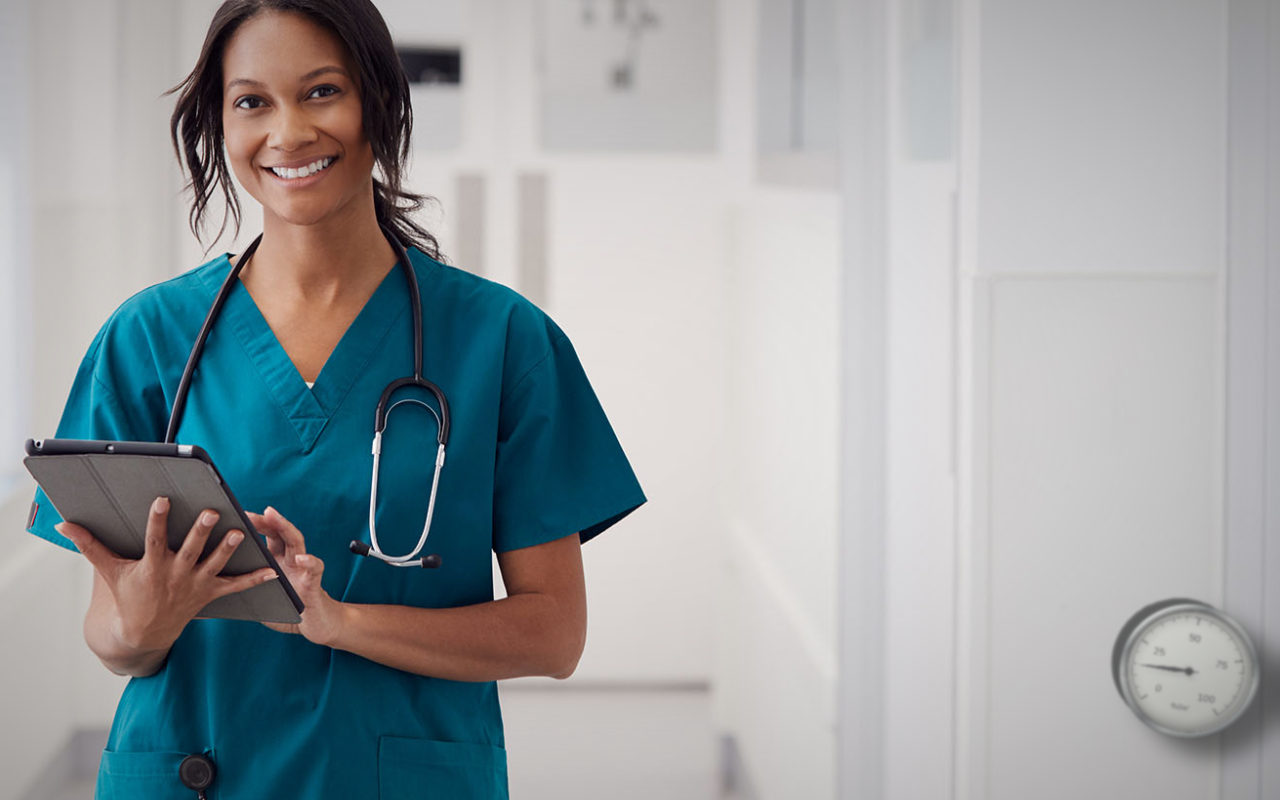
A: 15 psi
